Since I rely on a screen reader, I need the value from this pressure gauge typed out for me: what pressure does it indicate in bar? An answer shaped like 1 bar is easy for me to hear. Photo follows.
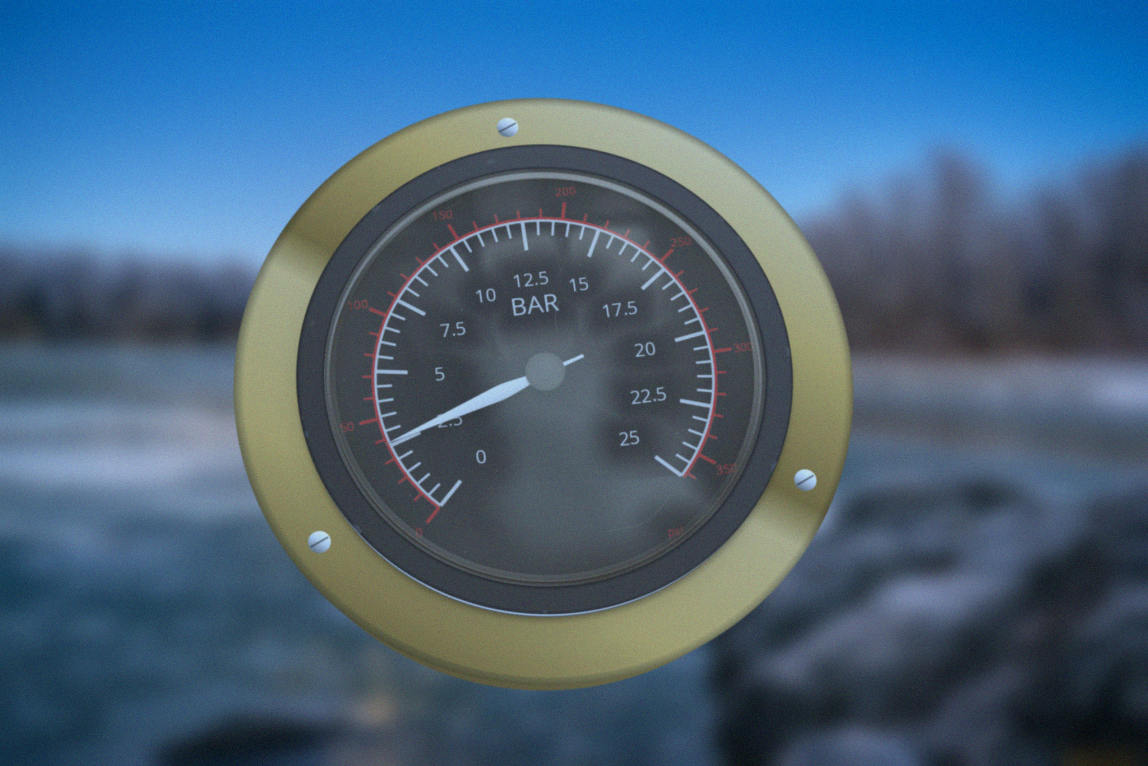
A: 2.5 bar
